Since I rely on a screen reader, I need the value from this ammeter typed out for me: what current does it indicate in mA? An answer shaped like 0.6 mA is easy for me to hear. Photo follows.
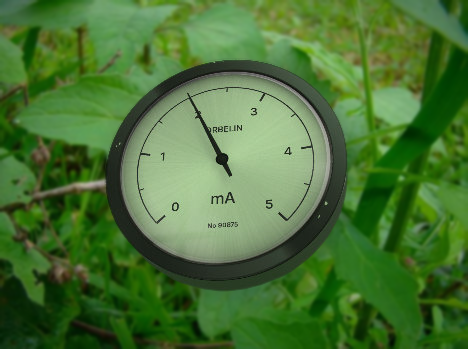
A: 2 mA
